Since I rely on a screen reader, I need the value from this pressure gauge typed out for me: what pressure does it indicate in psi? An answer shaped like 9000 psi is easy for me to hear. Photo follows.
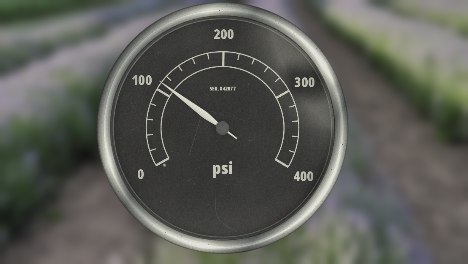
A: 110 psi
